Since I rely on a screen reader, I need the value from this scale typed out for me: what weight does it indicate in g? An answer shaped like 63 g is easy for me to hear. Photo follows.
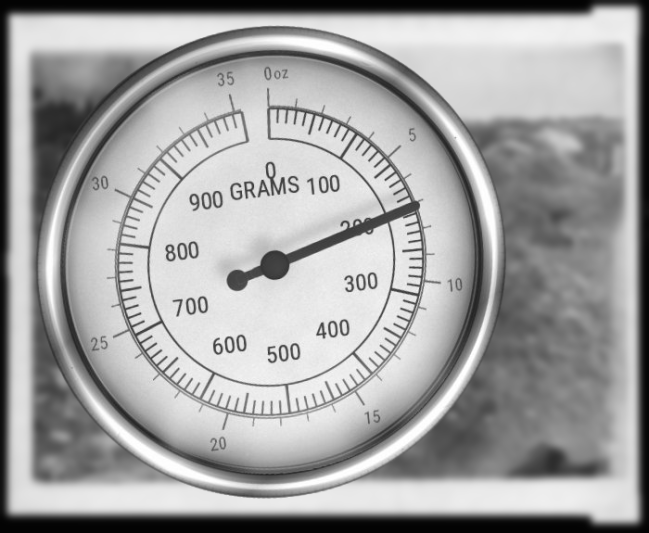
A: 200 g
